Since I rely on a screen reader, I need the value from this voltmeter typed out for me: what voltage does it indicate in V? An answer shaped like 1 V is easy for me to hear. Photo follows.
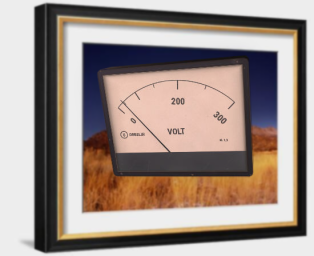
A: 50 V
